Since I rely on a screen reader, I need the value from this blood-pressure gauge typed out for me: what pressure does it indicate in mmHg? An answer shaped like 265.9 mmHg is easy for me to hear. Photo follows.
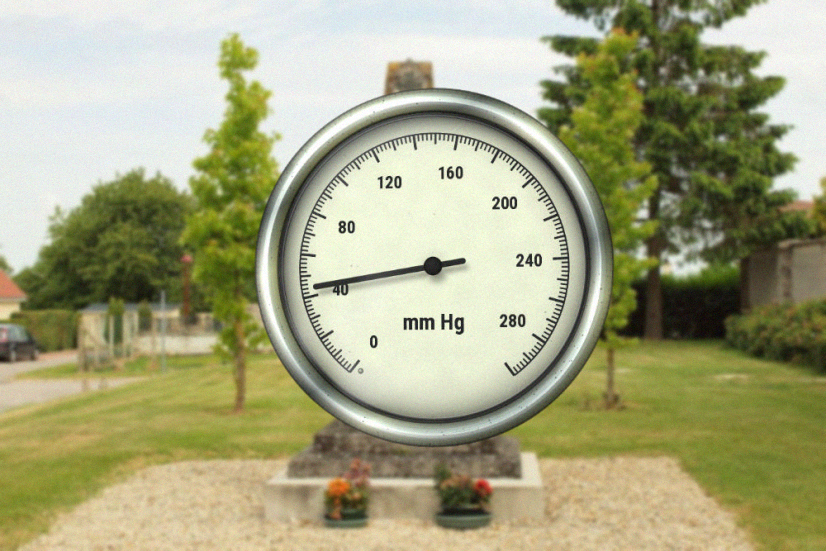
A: 44 mmHg
